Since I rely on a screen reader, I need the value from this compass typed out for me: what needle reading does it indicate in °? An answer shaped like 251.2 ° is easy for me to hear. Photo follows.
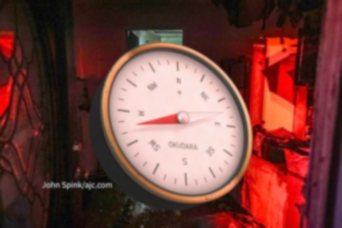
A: 255 °
